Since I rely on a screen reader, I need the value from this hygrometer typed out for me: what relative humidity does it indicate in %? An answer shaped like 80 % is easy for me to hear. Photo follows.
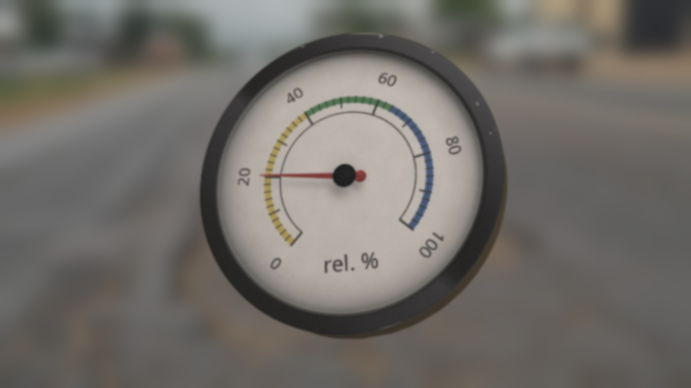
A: 20 %
